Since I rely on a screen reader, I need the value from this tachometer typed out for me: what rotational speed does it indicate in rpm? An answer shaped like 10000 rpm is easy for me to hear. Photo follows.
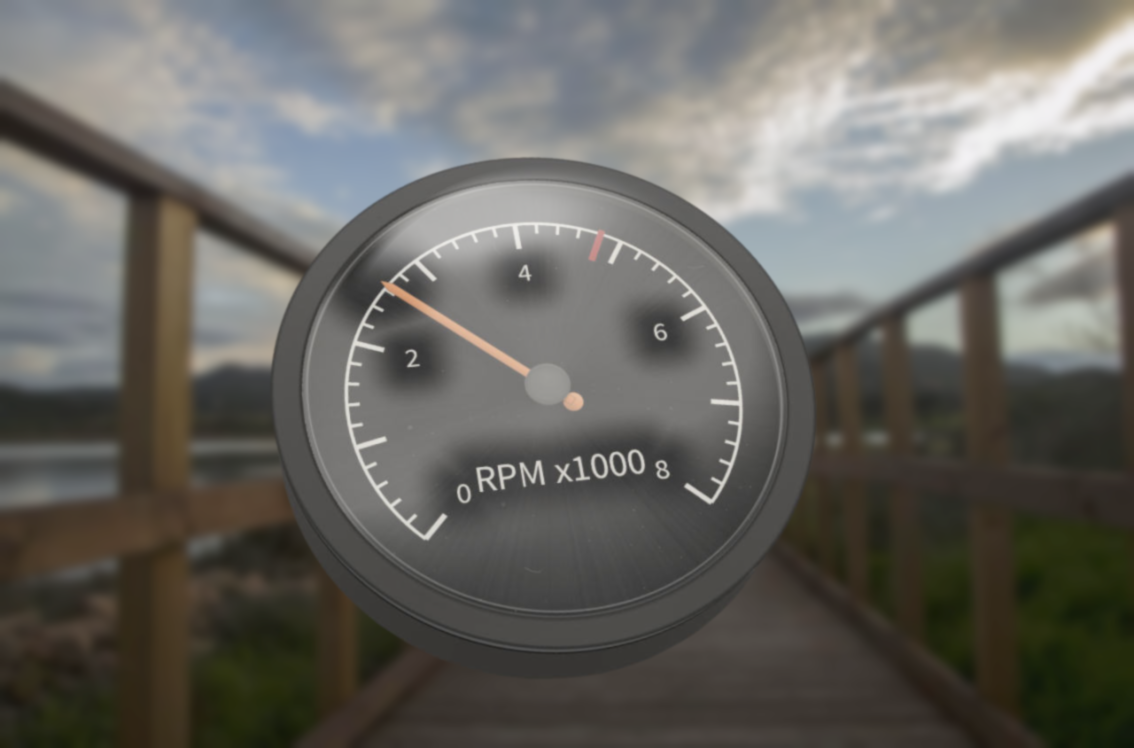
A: 2600 rpm
